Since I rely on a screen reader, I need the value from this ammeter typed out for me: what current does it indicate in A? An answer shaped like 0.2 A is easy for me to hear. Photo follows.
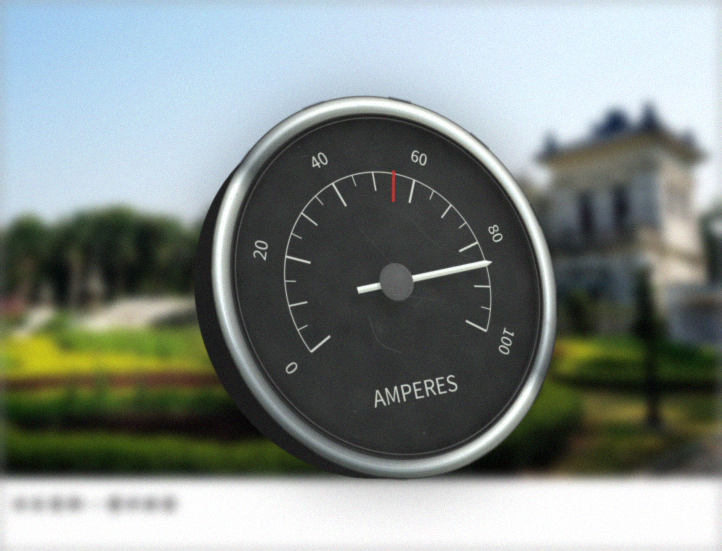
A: 85 A
